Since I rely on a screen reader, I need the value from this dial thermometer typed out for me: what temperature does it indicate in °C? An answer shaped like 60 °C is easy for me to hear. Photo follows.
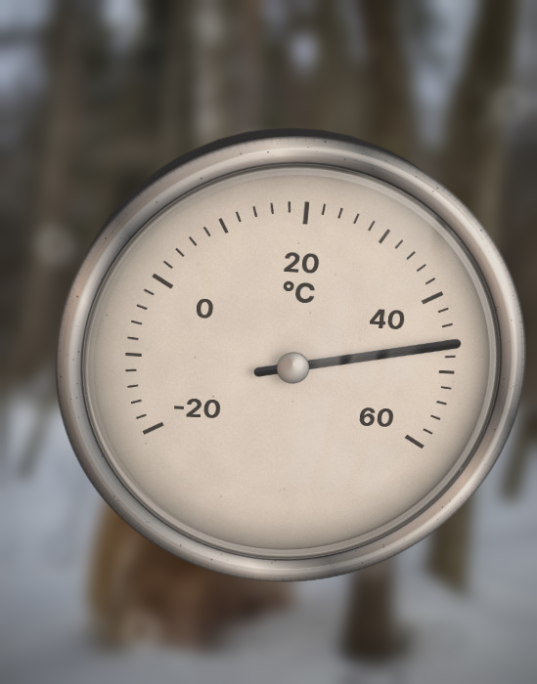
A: 46 °C
